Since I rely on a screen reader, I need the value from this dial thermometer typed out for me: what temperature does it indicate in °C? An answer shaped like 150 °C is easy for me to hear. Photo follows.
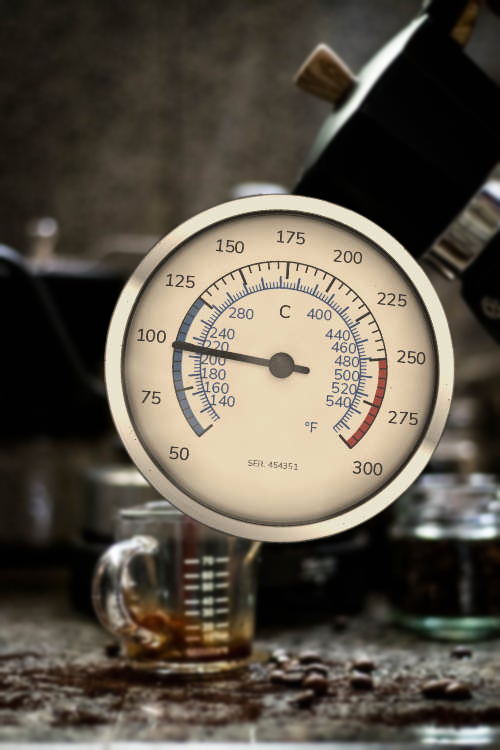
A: 97.5 °C
